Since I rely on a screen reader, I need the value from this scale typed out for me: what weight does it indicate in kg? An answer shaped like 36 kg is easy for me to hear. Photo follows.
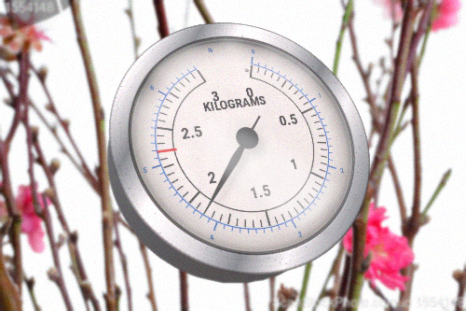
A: 1.9 kg
